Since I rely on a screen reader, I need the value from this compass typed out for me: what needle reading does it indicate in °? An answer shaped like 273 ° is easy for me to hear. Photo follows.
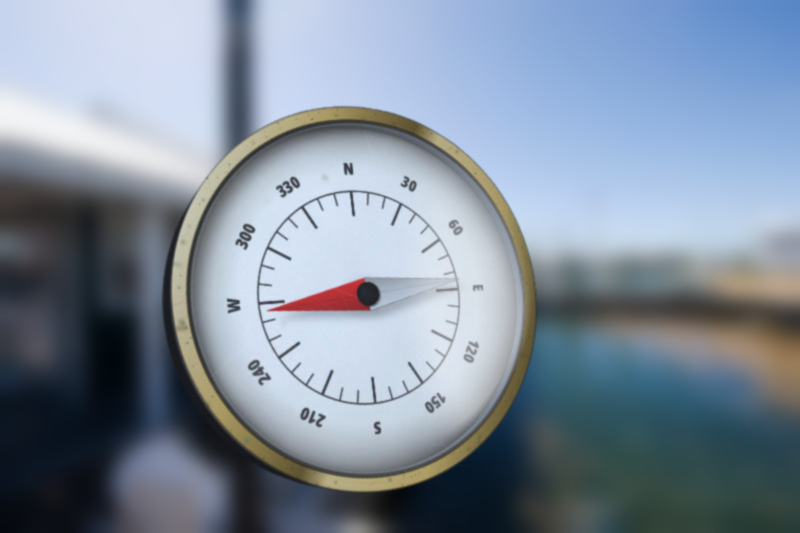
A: 265 °
